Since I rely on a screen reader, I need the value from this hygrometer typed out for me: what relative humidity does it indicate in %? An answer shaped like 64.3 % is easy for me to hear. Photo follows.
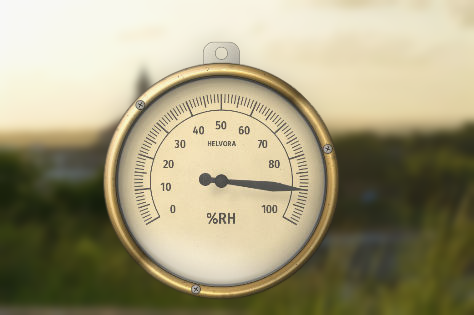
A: 90 %
